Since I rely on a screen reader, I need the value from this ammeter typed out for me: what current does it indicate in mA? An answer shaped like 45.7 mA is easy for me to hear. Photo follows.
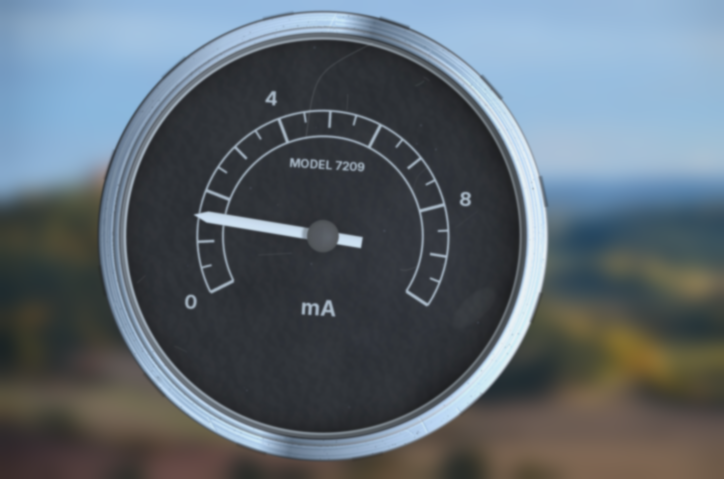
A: 1.5 mA
